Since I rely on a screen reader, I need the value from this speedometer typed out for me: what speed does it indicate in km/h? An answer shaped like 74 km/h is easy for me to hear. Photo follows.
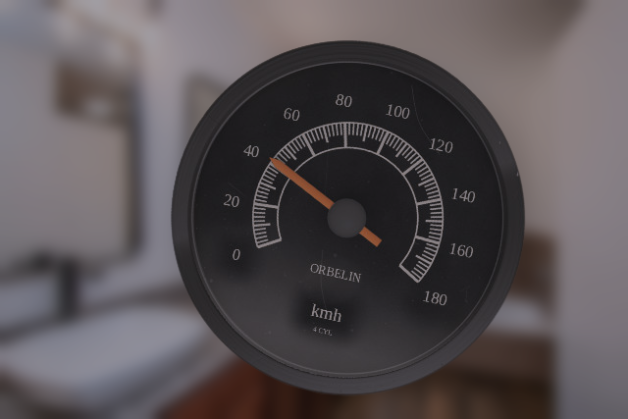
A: 42 km/h
